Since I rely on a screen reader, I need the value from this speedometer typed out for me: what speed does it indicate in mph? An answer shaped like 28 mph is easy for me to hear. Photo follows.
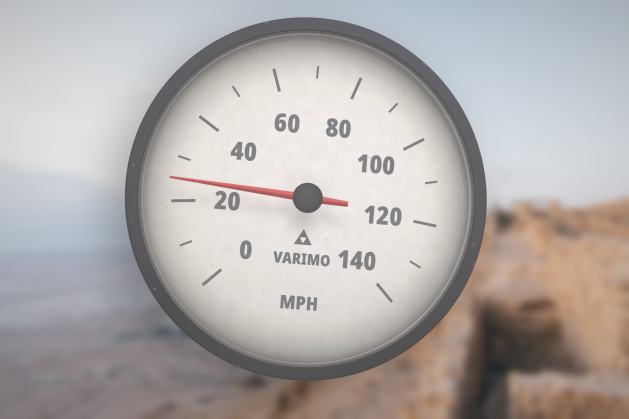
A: 25 mph
